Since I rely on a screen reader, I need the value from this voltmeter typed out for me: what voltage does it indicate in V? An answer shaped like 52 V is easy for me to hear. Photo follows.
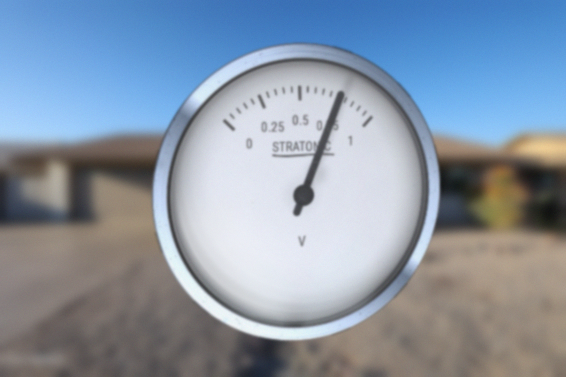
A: 0.75 V
